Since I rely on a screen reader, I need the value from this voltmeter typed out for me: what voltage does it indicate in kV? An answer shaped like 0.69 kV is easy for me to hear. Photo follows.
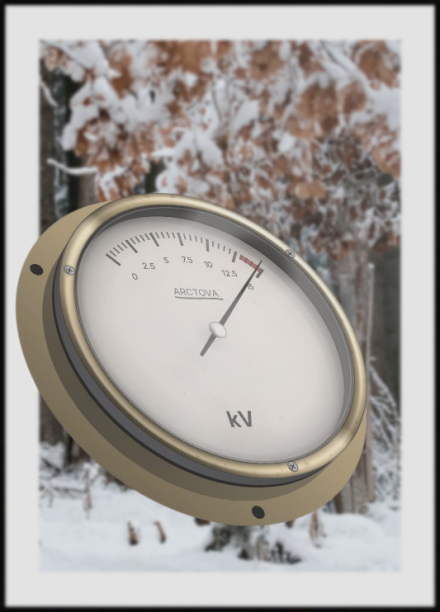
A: 14.5 kV
